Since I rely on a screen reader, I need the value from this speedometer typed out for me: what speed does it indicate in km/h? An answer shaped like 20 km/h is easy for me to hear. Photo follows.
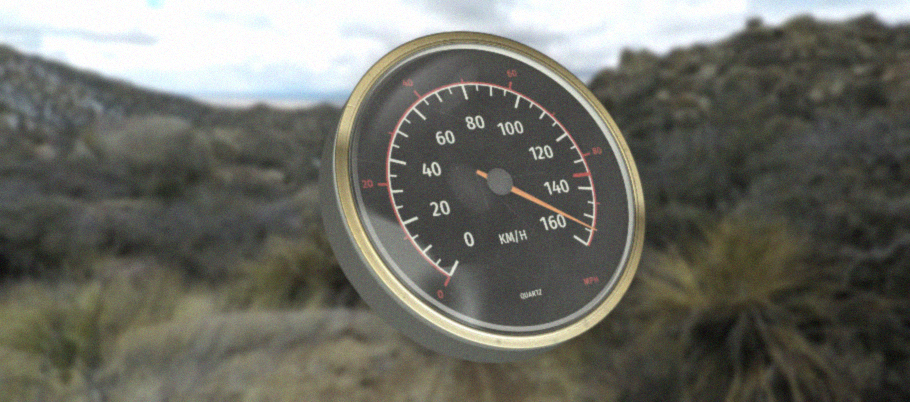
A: 155 km/h
